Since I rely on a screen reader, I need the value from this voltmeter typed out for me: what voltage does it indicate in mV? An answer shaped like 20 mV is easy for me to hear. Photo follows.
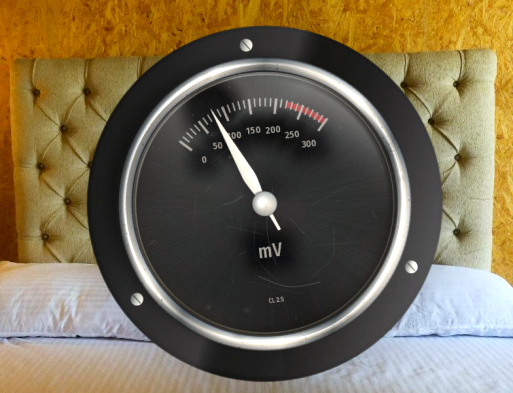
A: 80 mV
